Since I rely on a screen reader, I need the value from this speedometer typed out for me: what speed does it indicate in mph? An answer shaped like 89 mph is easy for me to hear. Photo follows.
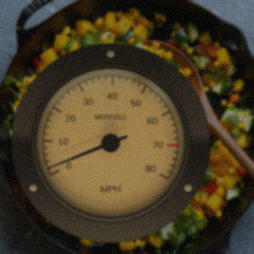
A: 2 mph
